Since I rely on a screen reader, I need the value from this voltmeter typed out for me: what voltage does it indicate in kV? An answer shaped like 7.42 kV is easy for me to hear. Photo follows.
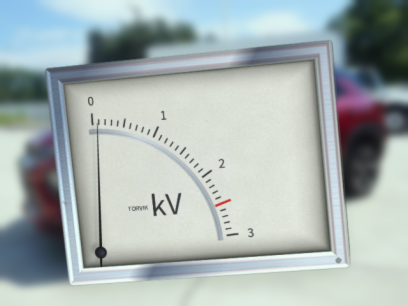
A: 0.1 kV
